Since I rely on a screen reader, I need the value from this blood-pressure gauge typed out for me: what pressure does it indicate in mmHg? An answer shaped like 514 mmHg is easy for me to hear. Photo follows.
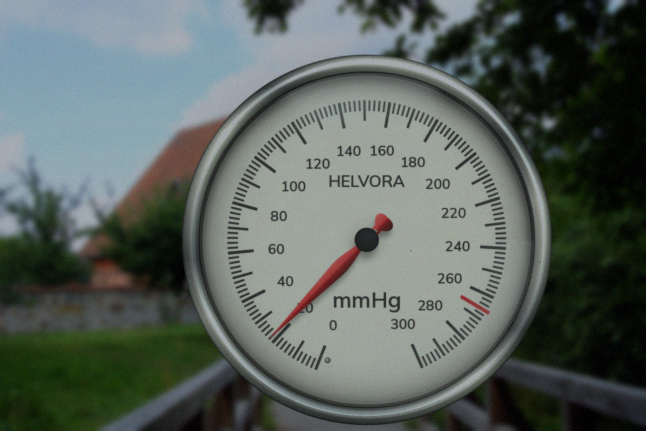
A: 22 mmHg
